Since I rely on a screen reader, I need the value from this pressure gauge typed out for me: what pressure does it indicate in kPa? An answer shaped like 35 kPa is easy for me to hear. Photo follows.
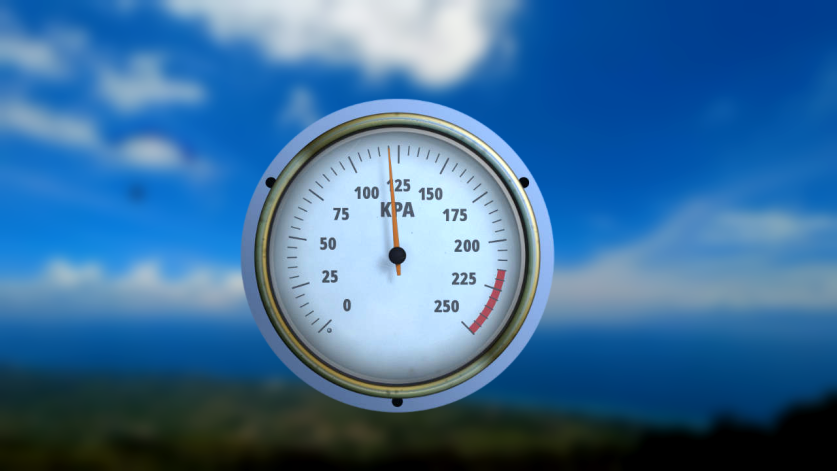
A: 120 kPa
